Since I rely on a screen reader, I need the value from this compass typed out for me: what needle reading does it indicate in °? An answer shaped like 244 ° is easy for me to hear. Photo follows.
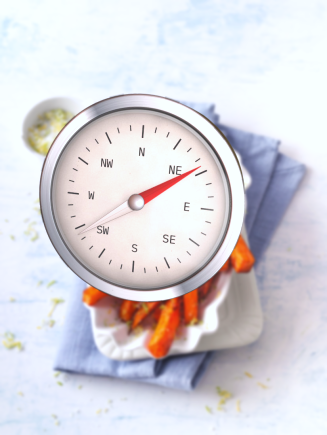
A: 55 °
